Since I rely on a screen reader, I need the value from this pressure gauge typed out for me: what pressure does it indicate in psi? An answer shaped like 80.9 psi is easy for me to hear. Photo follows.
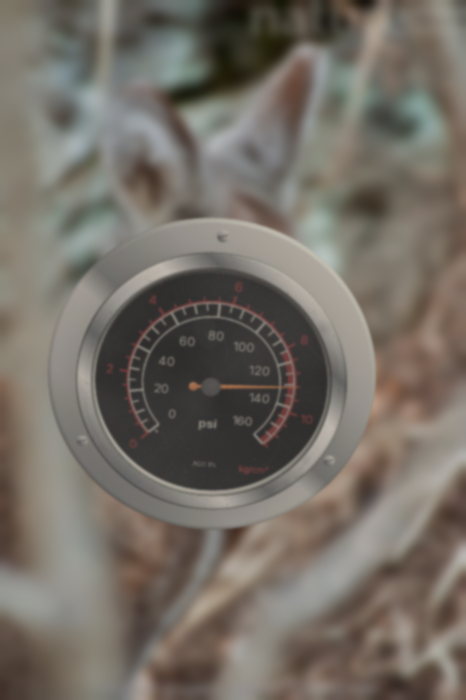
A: 130 psi
